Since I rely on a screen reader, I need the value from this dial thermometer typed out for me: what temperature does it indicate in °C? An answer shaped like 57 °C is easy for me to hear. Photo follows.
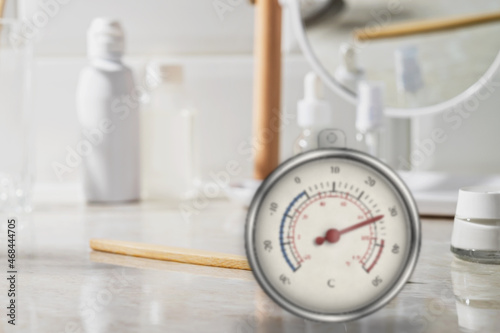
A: 30 °C
